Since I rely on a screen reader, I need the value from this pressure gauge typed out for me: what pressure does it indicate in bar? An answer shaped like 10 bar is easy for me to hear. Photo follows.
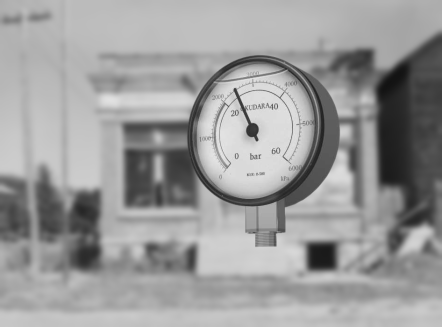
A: 25 bar
